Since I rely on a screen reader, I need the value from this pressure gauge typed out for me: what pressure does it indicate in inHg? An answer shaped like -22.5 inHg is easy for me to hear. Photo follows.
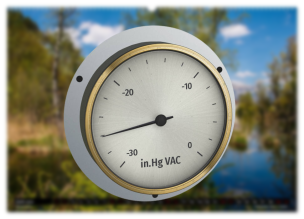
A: -26 inHg
